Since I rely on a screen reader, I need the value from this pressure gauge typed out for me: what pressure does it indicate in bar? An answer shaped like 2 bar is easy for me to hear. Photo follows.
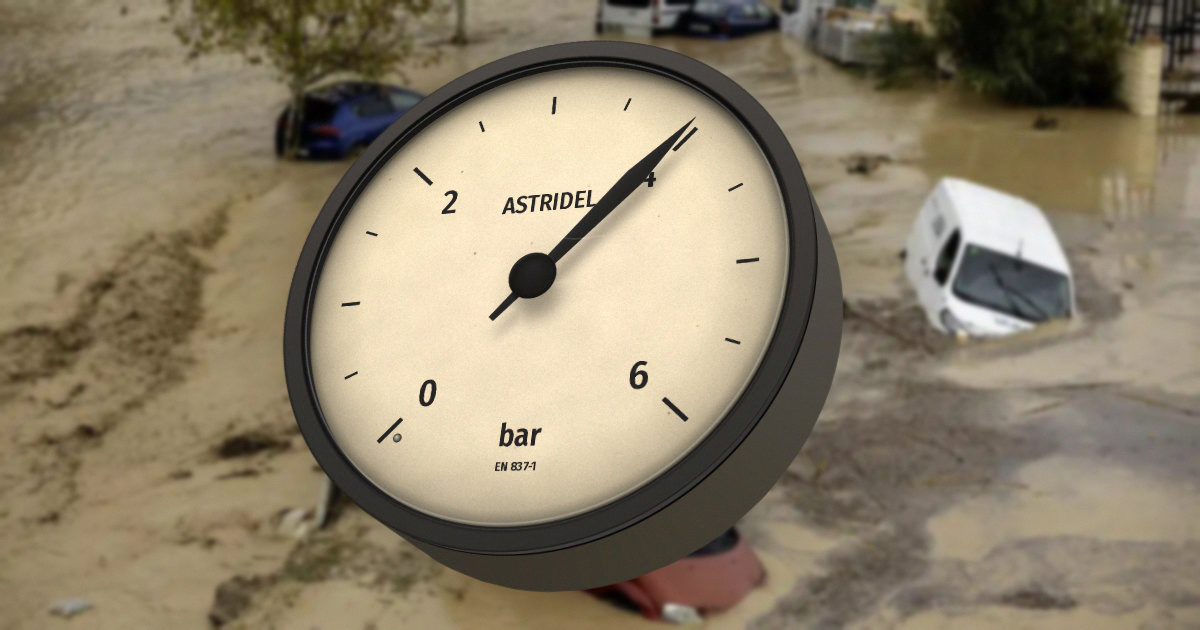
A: 4 bar
